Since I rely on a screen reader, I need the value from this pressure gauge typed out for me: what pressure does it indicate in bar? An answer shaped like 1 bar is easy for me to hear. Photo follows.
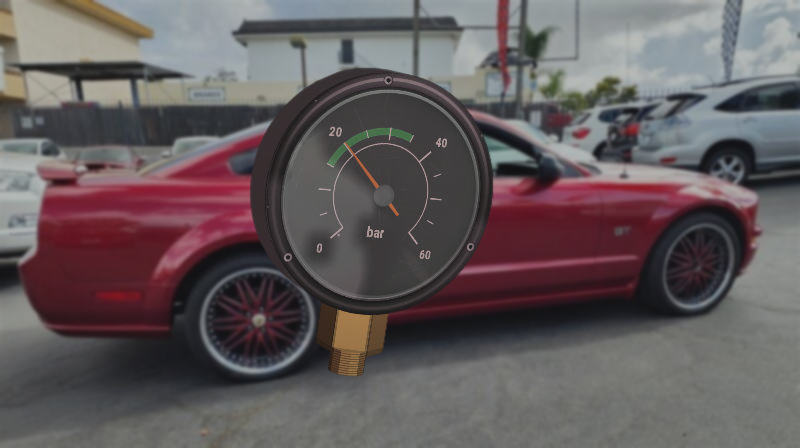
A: 20 bar
